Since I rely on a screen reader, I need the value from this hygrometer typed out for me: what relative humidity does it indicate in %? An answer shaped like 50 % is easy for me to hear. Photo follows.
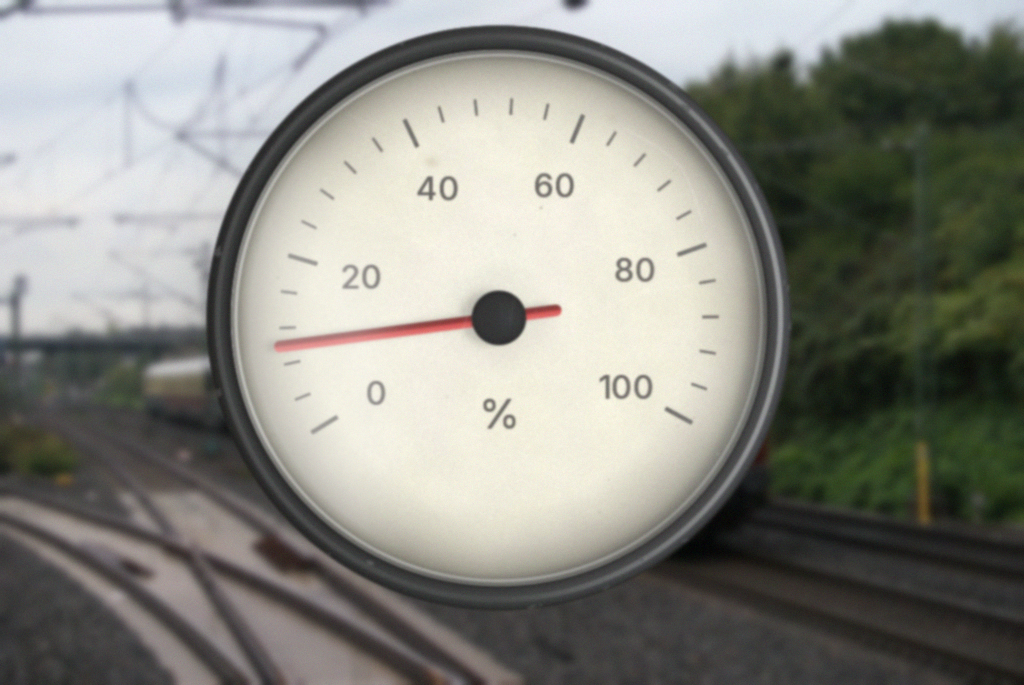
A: 10 %
